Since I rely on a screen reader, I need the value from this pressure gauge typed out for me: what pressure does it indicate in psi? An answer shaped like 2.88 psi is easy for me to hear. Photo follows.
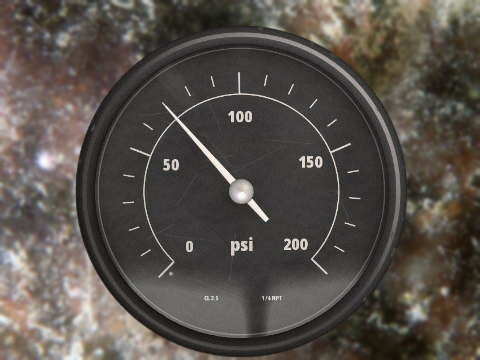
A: 70 psi
